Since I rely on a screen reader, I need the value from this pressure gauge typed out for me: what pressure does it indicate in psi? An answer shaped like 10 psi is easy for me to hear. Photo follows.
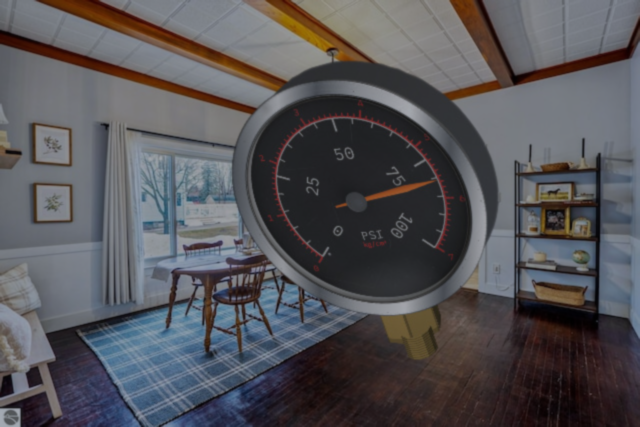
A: 80 psi
